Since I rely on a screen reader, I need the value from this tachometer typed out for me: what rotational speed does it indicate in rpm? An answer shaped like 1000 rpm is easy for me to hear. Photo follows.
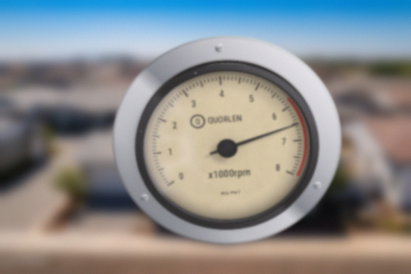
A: 6500 rpm
